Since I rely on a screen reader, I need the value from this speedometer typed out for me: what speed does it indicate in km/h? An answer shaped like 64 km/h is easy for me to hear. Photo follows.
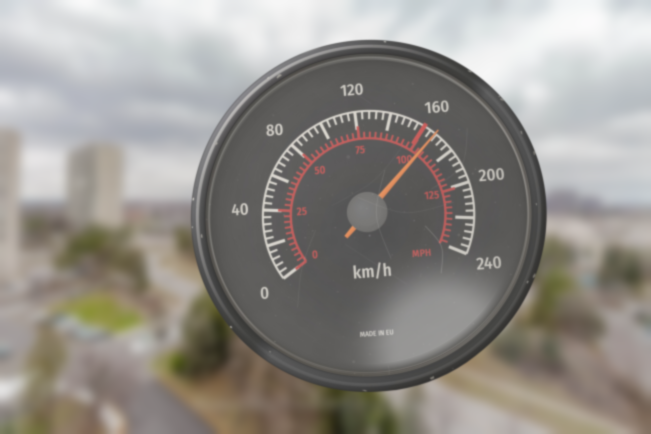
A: 168 km/h
